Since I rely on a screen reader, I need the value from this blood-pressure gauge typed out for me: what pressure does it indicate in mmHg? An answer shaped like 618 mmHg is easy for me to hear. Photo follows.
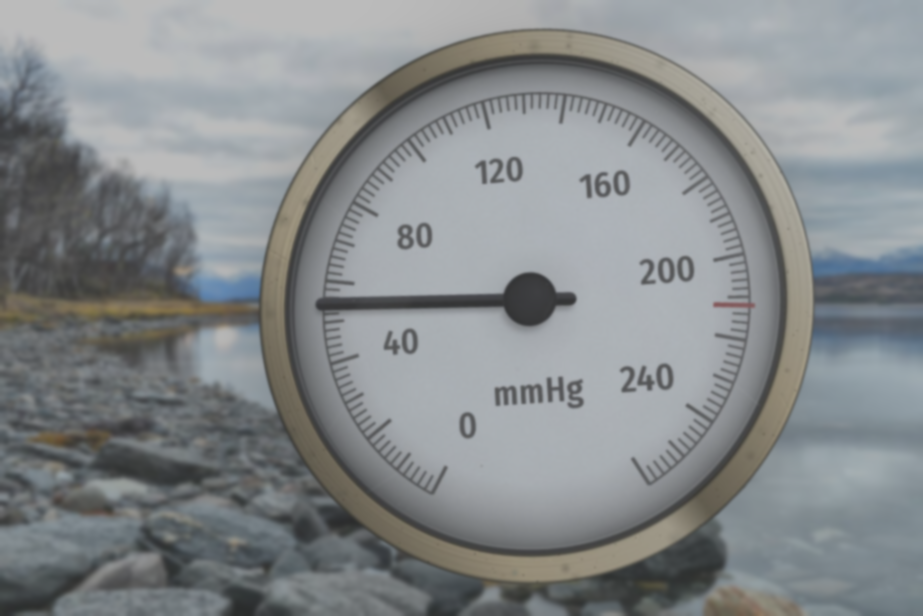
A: 54 mmHg
